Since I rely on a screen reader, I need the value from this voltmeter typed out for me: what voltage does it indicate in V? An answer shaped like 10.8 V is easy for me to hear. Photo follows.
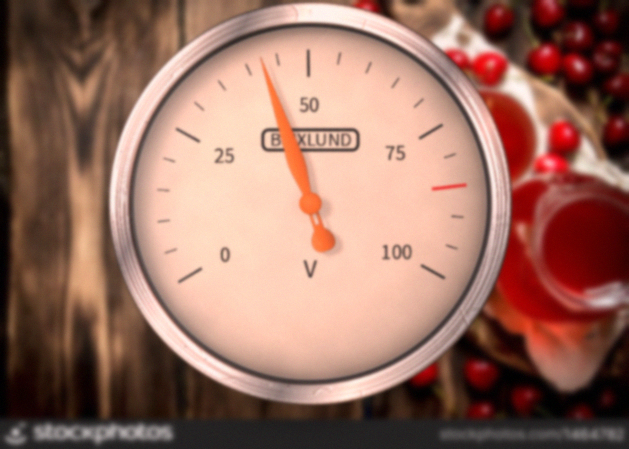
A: 42.5 V
